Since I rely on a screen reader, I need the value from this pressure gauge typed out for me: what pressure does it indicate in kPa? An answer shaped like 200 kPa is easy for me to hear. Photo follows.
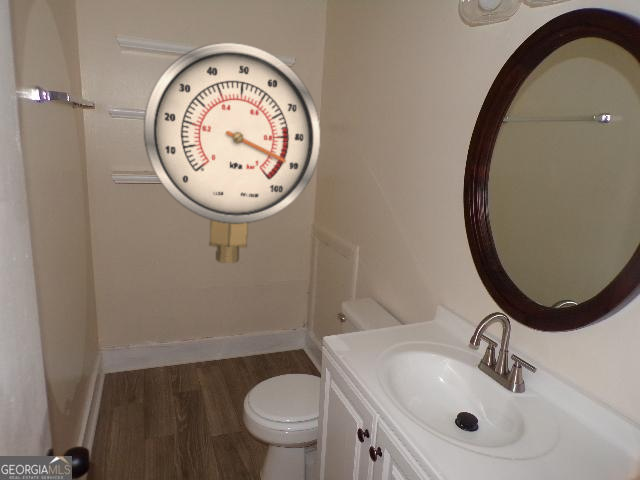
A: 90 kPa
